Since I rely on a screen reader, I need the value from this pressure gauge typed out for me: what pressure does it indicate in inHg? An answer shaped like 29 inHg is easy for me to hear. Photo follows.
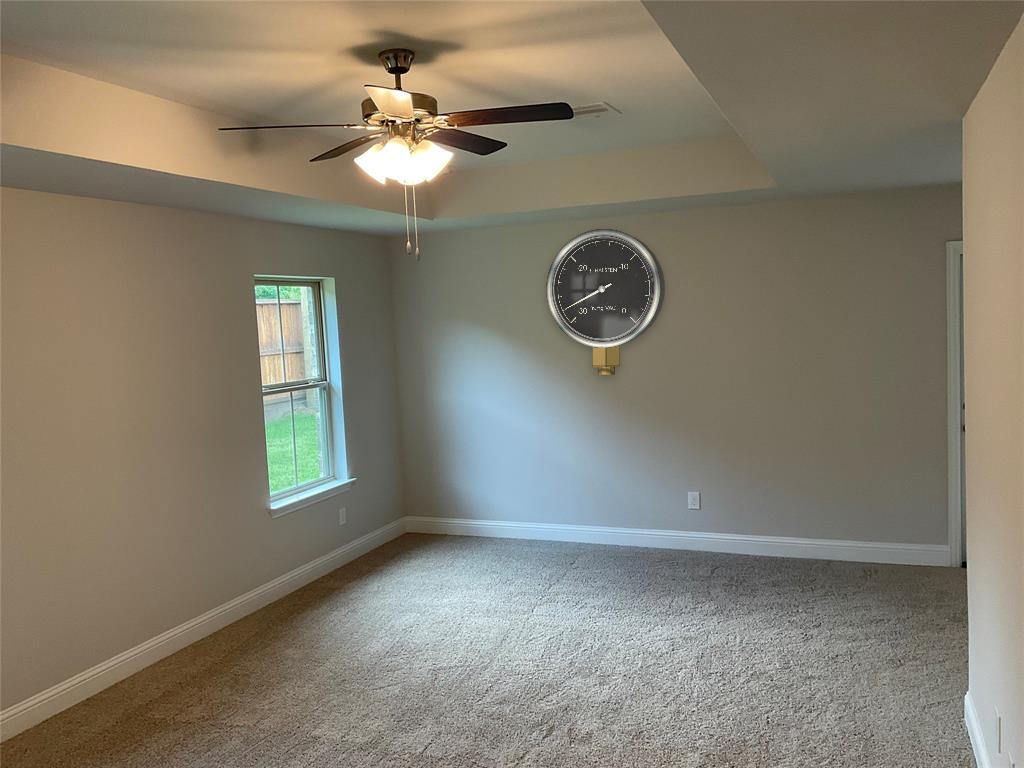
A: -28 inHg
